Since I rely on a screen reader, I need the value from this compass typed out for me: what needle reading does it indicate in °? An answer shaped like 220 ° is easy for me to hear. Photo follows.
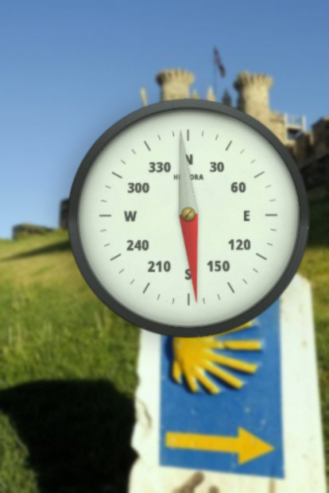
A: 175 °
